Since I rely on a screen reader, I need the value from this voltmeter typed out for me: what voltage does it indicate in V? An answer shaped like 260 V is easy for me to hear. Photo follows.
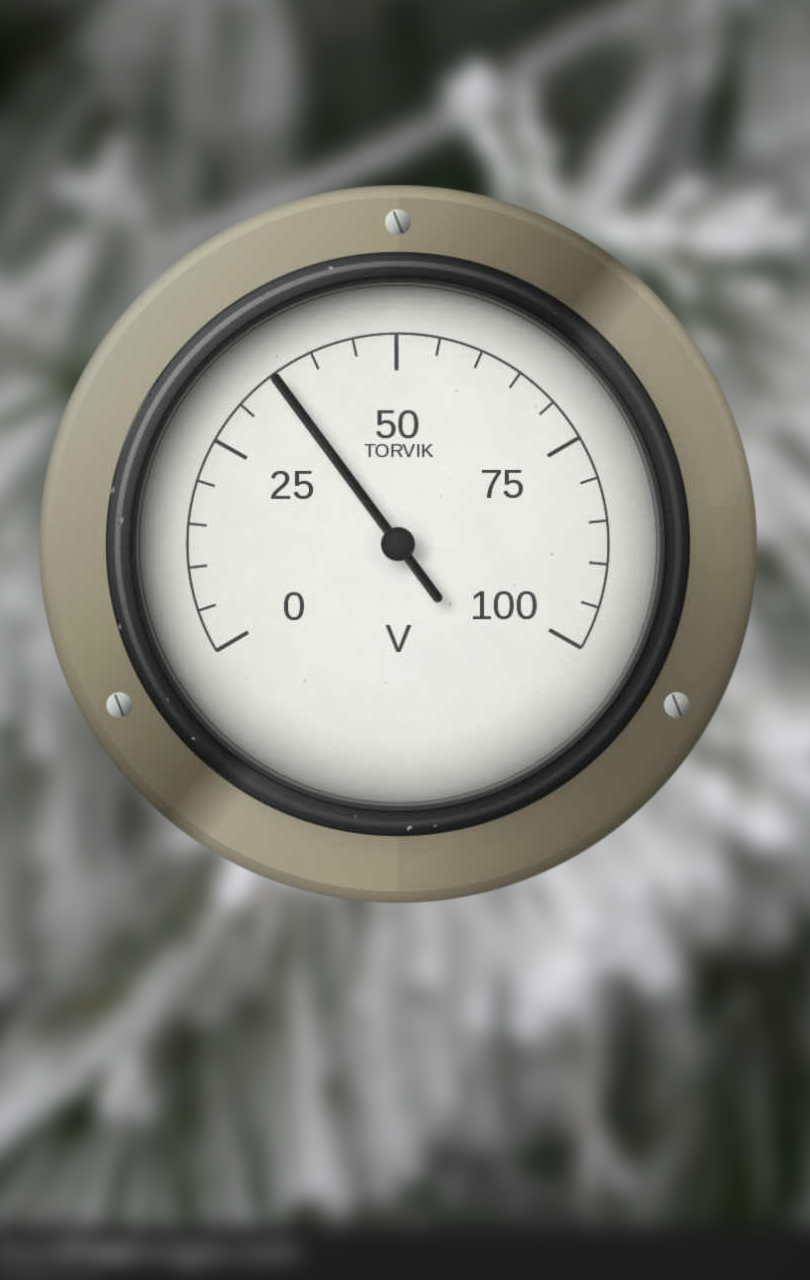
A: 35 V
